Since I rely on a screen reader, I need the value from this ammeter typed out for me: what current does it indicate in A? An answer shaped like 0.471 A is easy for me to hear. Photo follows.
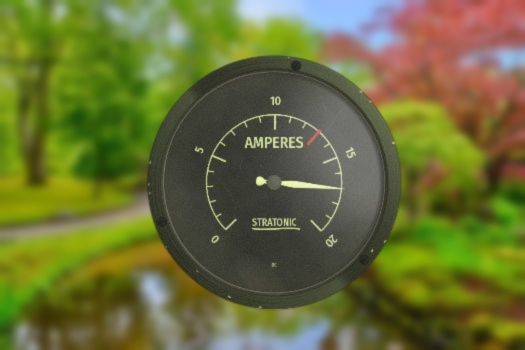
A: 17 A
